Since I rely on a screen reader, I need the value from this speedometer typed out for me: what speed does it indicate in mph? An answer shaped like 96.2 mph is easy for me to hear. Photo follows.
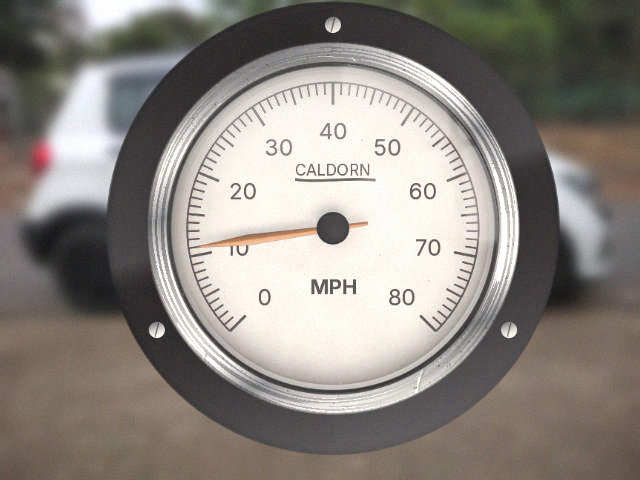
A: 11 mph
